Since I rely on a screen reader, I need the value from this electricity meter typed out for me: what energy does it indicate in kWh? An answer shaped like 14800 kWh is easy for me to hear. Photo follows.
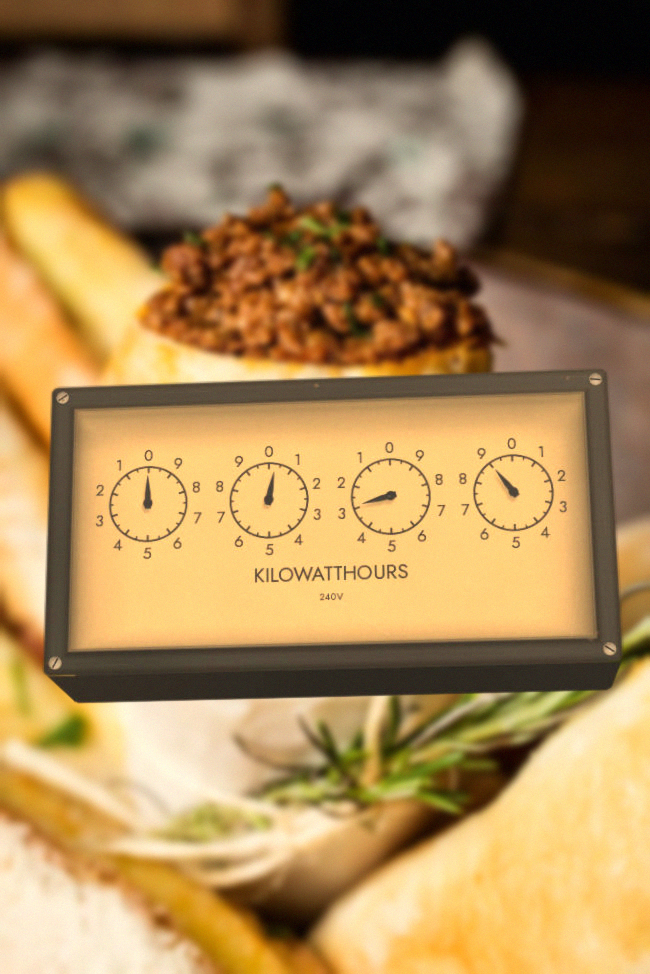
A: 29 kWh
